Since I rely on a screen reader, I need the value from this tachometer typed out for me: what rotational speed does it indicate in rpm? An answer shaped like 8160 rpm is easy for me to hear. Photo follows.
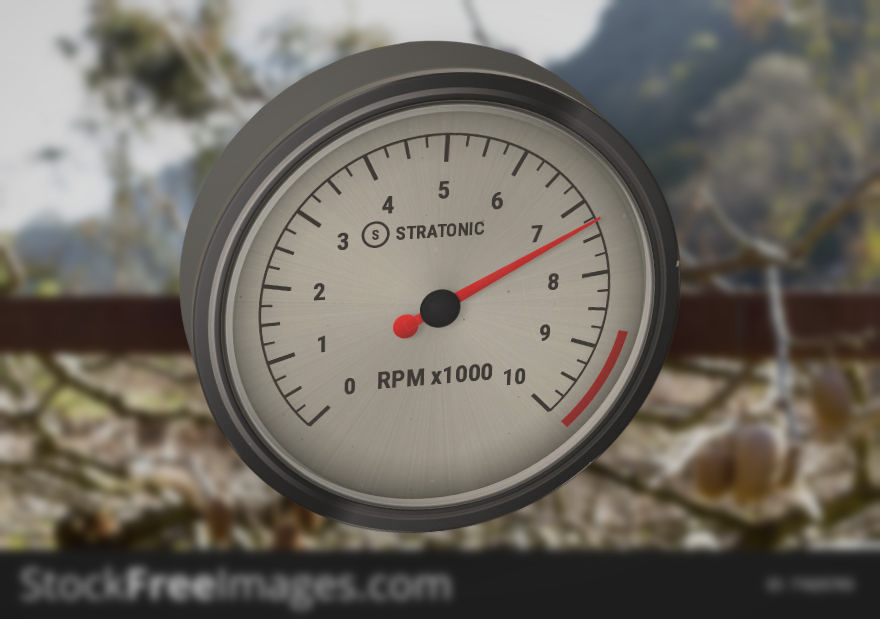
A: 7250 rpm
